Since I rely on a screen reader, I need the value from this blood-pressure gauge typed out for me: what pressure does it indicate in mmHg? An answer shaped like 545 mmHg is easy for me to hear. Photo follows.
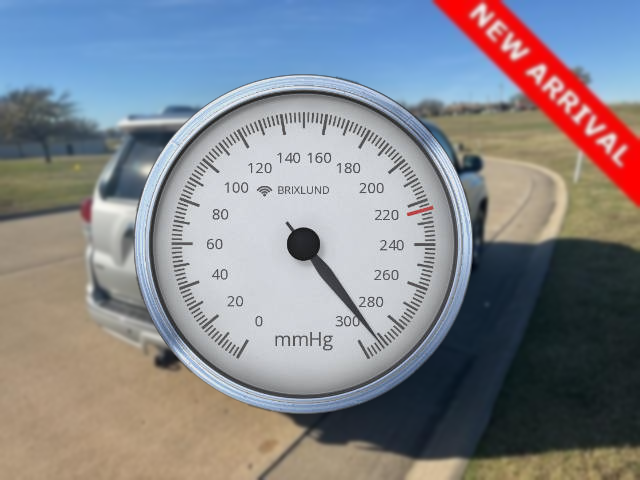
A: 292 mmHg
